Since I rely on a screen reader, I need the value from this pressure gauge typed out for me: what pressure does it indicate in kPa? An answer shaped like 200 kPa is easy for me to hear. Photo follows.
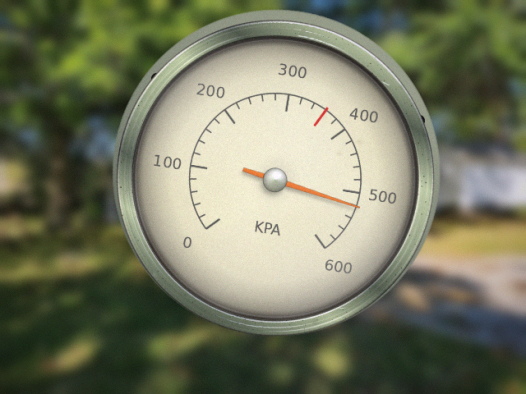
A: 520 kPa
